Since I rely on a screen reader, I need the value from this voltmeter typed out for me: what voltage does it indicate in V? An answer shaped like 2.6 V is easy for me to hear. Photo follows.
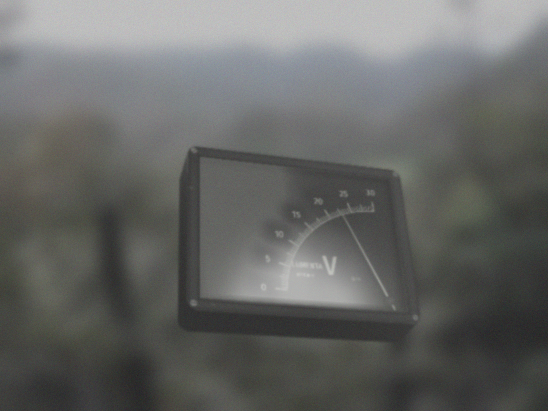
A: 22.5 V
